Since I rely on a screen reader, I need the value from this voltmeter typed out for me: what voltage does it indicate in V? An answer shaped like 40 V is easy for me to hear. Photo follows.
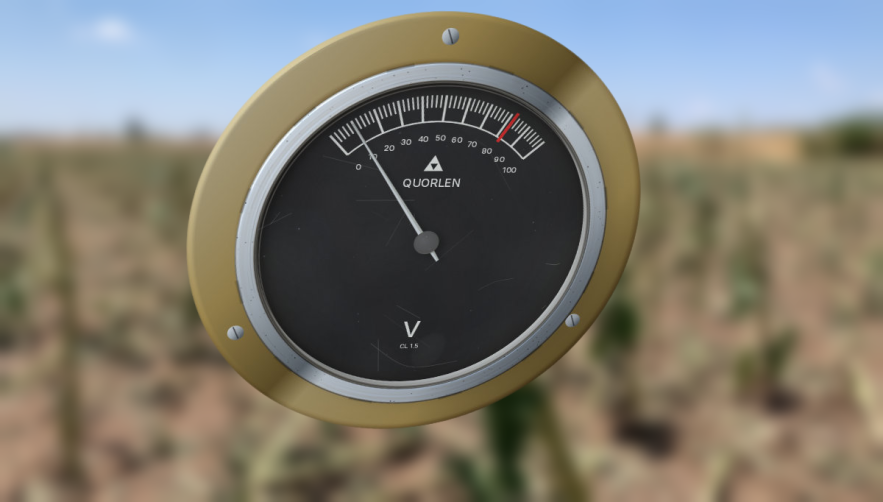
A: 10 V
